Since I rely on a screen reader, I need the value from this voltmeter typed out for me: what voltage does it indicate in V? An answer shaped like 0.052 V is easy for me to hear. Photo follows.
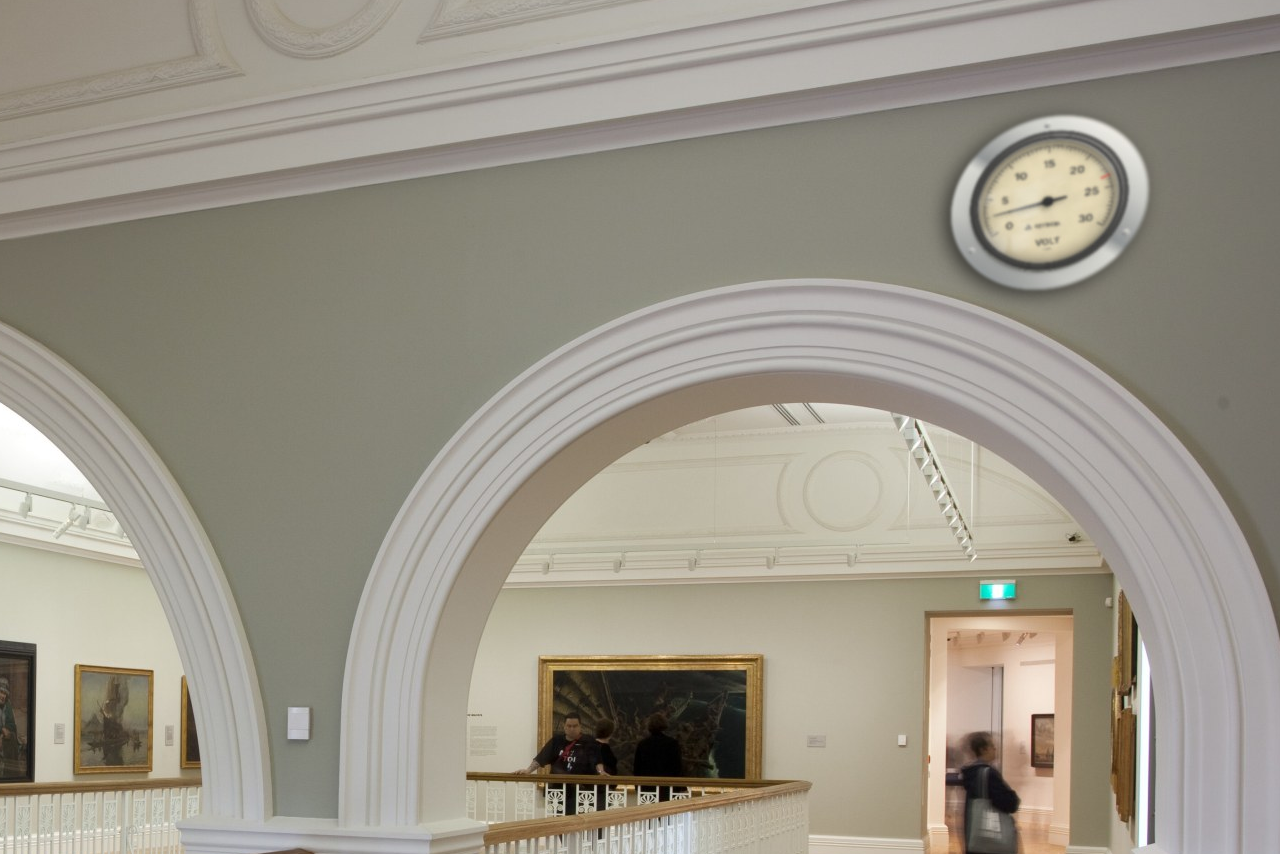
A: 2.5 V
